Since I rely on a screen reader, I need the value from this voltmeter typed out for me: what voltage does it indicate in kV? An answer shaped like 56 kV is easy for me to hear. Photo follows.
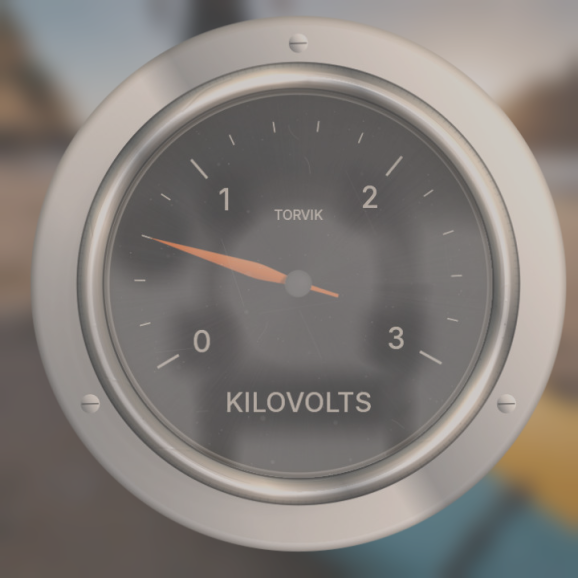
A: 0.6 kV
